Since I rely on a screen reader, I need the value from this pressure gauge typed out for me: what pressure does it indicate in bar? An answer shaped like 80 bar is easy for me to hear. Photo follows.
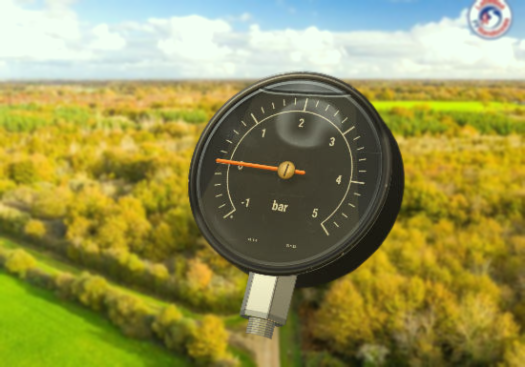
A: 0 bar
